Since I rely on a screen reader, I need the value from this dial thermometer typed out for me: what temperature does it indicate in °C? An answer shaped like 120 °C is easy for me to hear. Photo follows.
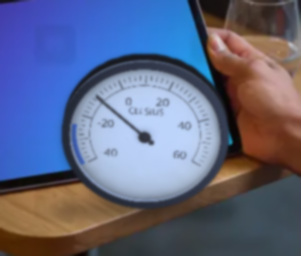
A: -10 °C
